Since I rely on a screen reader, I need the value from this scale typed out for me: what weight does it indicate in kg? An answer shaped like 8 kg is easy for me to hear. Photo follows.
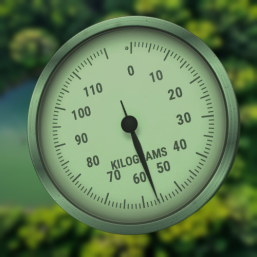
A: 56 kg
